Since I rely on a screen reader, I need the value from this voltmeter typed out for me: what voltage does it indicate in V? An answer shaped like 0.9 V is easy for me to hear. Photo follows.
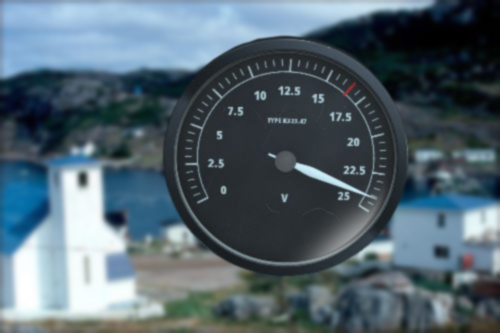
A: 24 V
